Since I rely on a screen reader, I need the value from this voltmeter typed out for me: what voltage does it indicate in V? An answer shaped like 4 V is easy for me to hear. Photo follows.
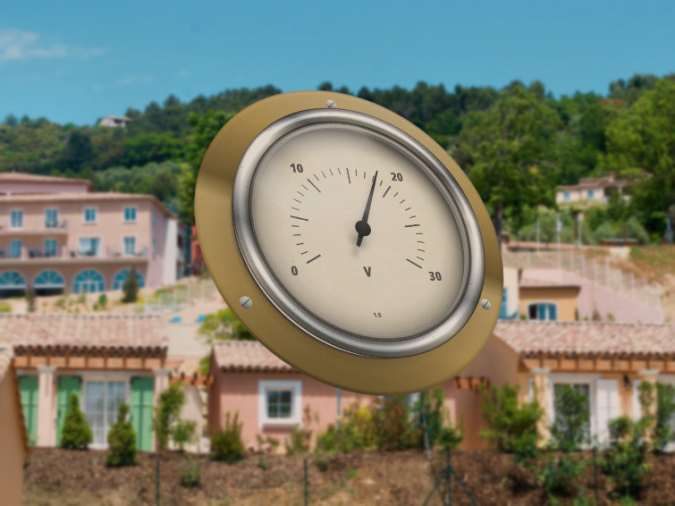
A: 18 V
